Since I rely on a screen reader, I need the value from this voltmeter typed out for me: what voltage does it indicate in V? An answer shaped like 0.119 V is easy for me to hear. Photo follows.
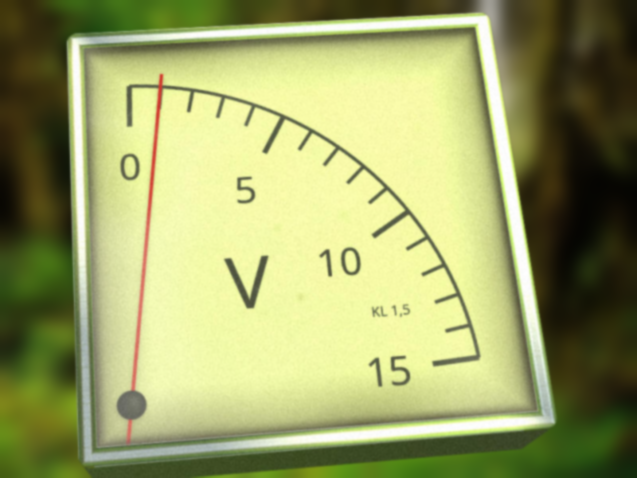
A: 1 V
